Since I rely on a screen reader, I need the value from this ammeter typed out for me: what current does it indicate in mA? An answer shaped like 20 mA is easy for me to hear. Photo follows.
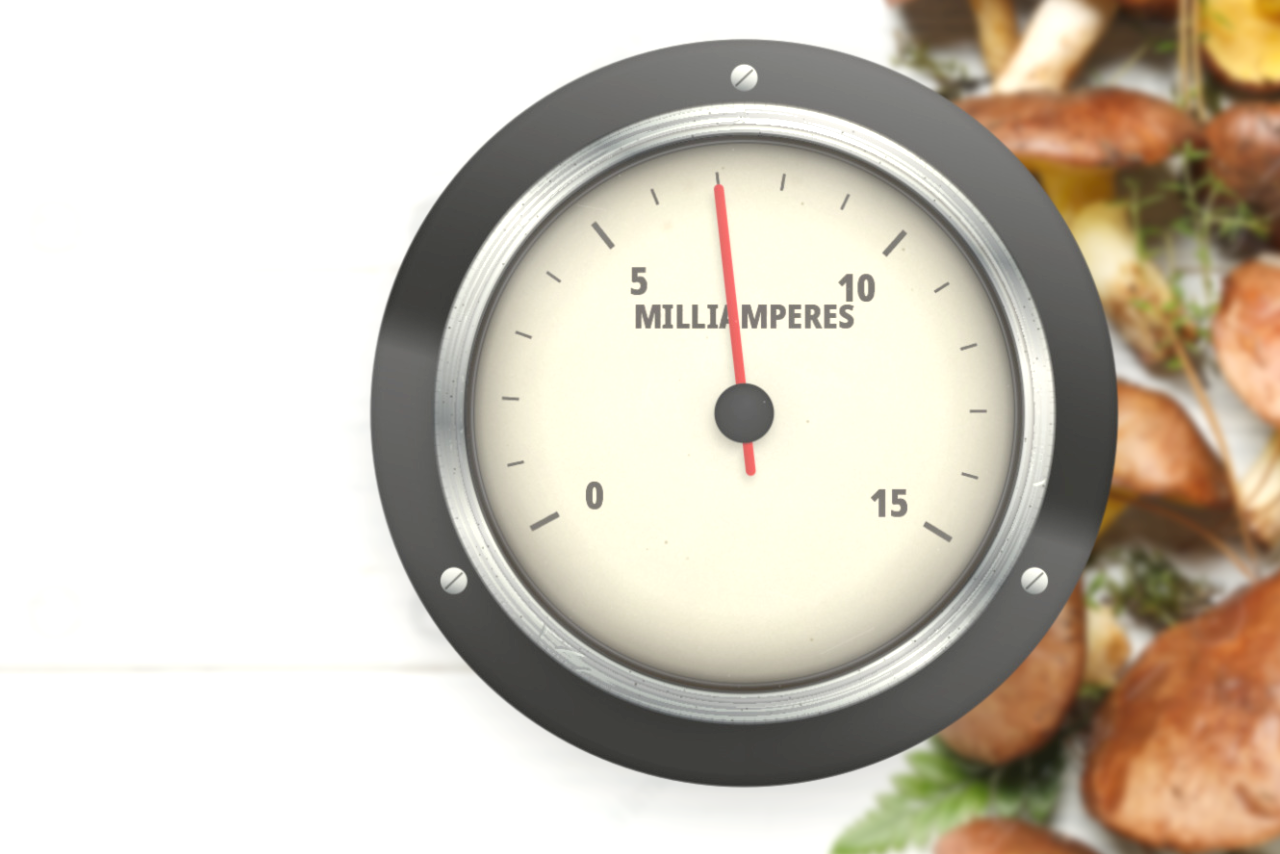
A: 7 mA
